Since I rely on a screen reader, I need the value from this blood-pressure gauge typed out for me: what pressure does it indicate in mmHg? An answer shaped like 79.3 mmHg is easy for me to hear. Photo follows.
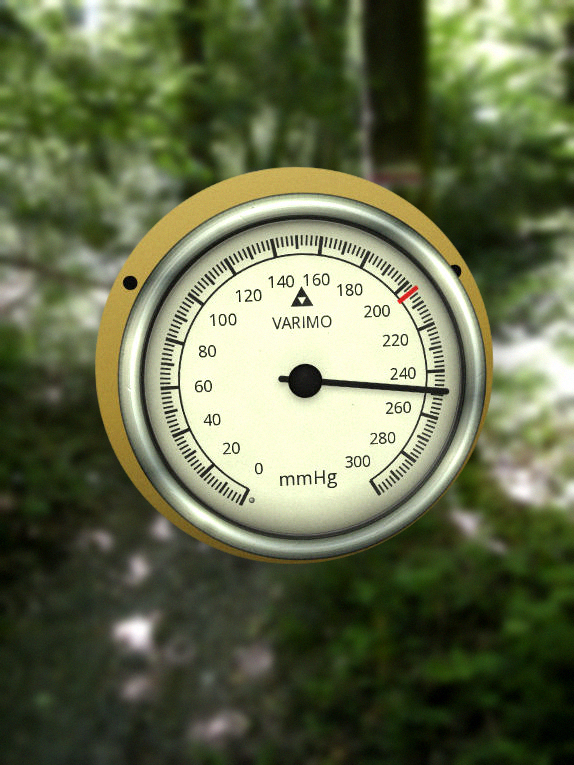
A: 248 mmHg
